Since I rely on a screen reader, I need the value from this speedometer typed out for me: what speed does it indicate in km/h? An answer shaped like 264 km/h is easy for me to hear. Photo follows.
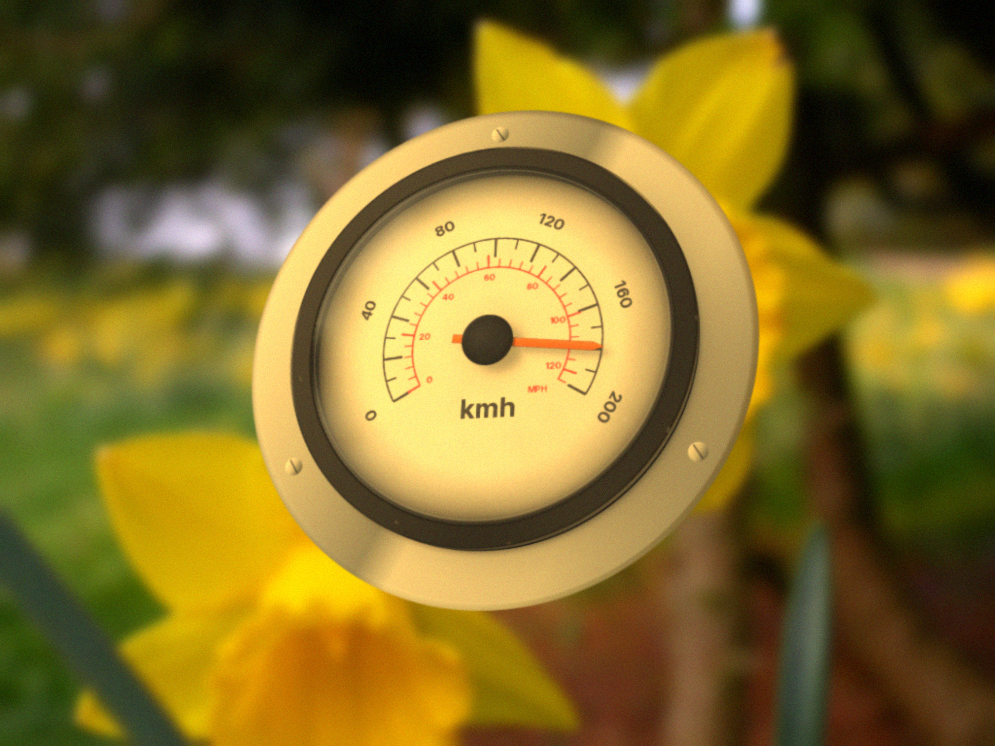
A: 180 km/h
